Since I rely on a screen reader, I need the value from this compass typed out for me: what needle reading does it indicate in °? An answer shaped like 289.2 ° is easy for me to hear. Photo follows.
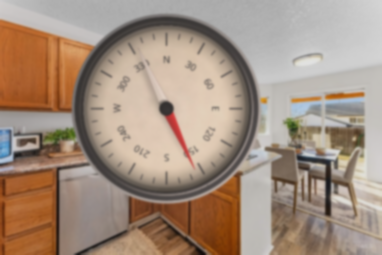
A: 155 °
